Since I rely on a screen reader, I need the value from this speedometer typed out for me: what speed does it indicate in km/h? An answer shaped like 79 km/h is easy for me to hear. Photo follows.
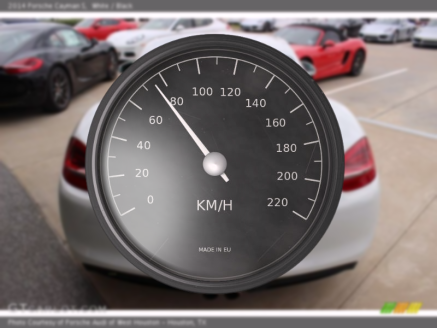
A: 75 km/h
